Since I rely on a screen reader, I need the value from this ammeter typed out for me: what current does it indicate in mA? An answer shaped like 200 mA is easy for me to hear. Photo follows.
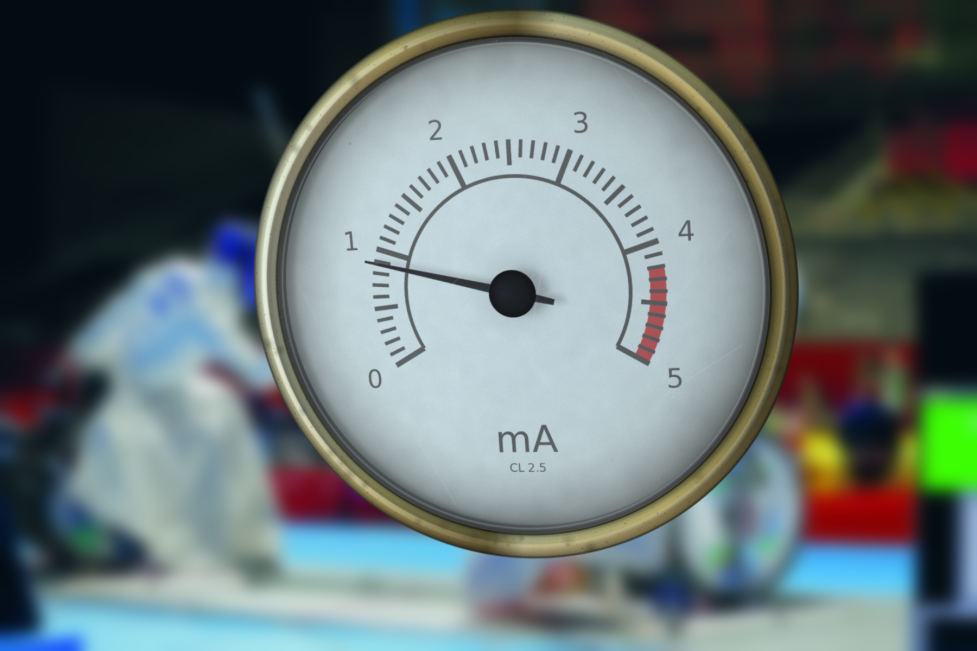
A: 0.9 mA
